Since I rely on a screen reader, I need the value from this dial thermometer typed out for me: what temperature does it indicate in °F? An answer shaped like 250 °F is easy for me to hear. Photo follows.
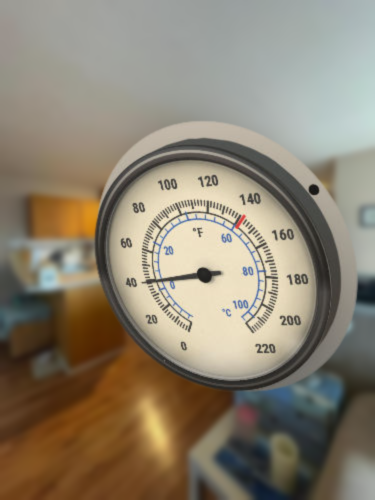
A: 40 °F
